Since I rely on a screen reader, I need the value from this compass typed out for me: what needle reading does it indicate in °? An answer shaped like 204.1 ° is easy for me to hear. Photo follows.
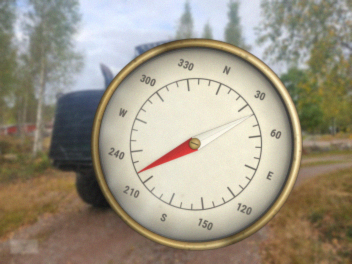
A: 220 °
